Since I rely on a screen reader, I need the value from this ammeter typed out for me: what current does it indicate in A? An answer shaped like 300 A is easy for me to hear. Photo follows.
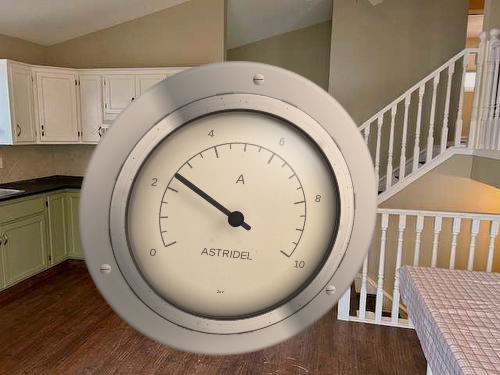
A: 2.5 A
